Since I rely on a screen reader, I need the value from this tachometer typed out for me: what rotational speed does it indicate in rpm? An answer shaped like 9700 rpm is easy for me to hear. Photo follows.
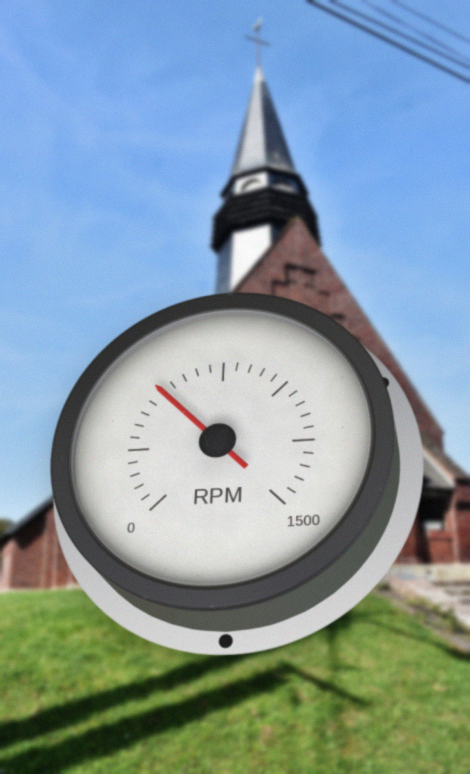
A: 500 rpm
